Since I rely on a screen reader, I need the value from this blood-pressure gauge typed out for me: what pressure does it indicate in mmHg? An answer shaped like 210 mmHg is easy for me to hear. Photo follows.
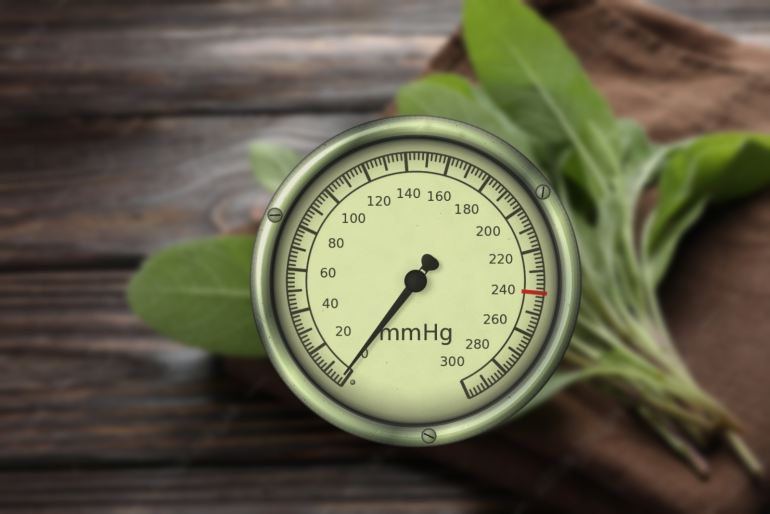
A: 2 mmHg
